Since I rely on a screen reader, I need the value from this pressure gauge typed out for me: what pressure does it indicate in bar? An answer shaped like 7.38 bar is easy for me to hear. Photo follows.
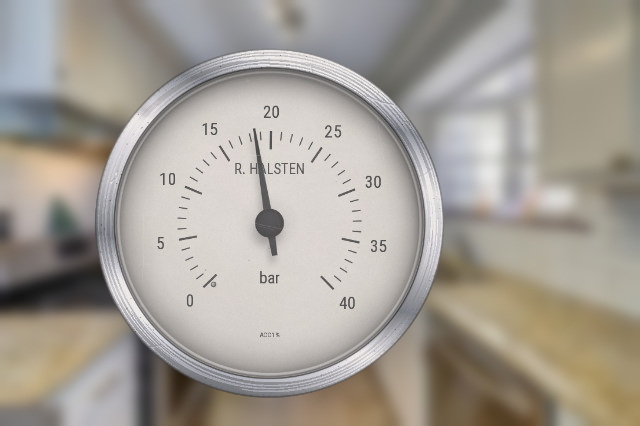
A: 18.5 bar
